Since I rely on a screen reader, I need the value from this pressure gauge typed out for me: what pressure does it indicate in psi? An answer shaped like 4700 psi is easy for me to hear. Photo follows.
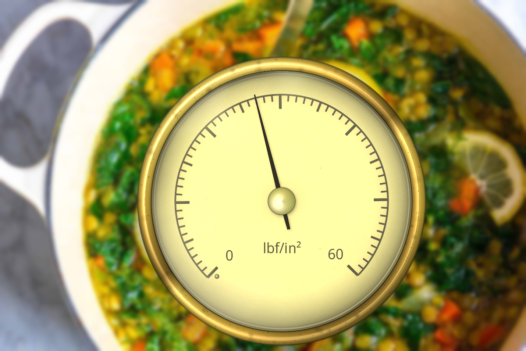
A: 27 psi
